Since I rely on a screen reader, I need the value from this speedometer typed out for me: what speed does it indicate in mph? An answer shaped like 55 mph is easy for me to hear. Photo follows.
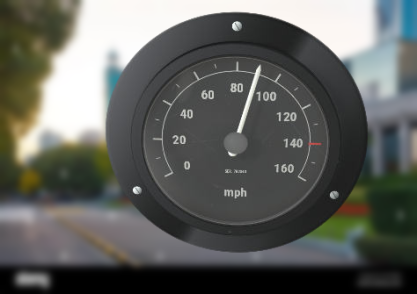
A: 90 mph
